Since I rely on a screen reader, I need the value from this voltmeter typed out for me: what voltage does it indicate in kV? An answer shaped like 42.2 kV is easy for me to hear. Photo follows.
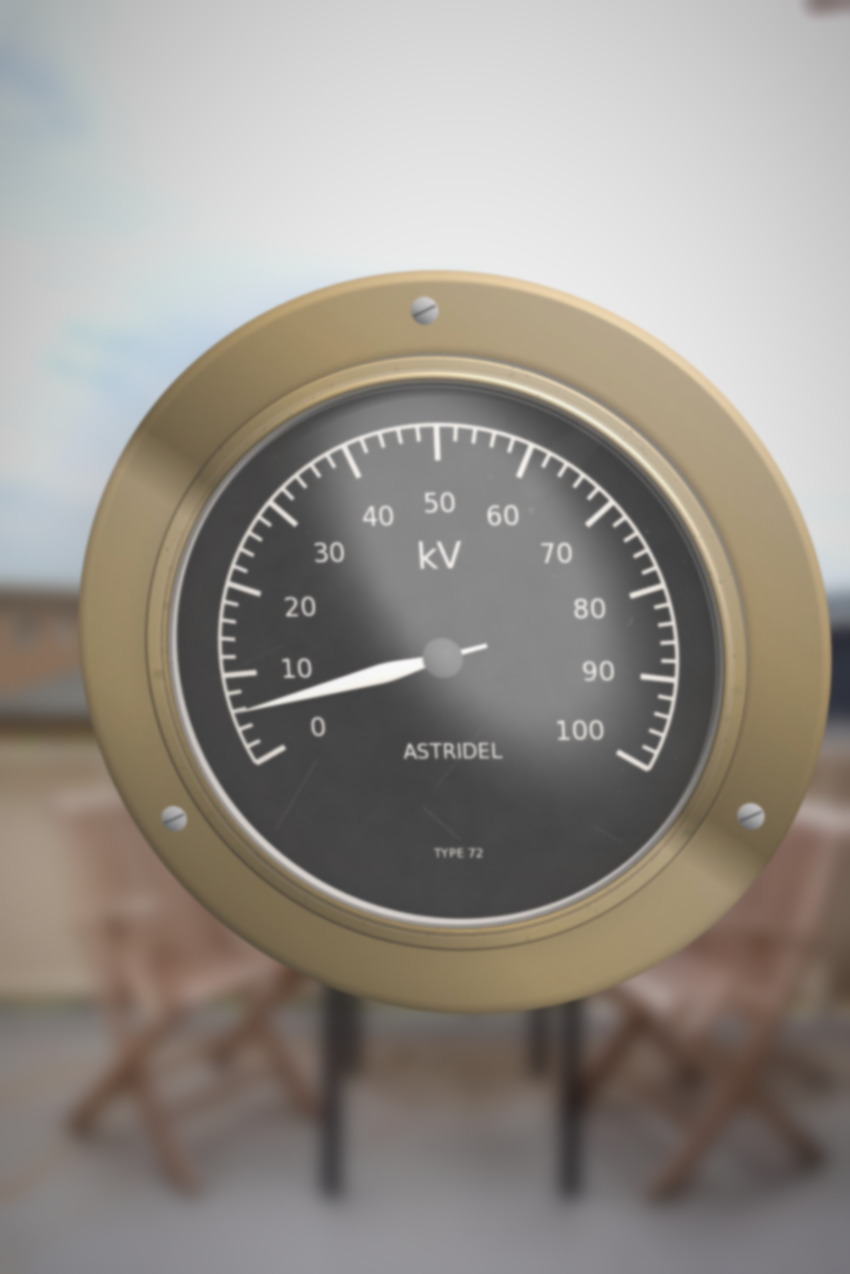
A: 6 kV
